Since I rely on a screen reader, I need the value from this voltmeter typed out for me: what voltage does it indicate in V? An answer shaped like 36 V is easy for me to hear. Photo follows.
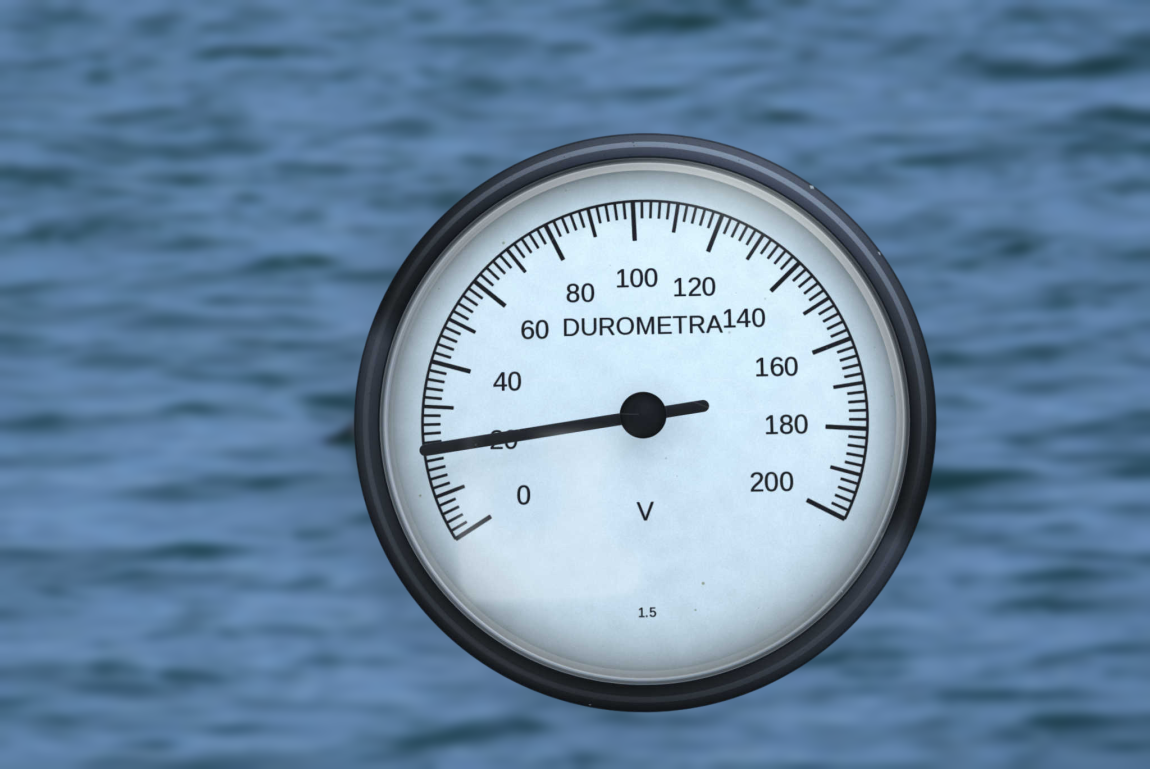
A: 20 V
